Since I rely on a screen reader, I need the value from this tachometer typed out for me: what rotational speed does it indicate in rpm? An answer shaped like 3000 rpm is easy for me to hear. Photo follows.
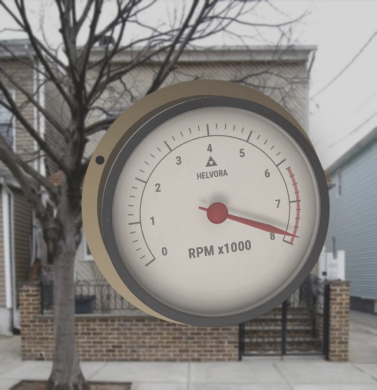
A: 7800 rpm
